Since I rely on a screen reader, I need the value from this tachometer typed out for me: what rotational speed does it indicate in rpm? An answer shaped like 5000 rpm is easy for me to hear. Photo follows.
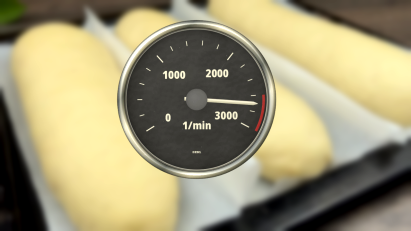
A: 2700 rpm
